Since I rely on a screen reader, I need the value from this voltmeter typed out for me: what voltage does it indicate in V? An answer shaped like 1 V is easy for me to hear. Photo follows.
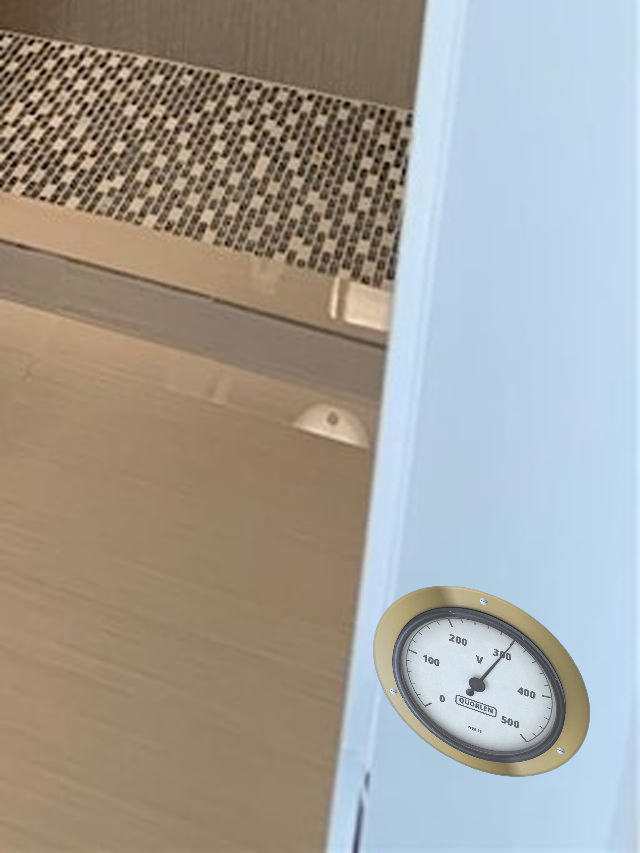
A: 300 V
